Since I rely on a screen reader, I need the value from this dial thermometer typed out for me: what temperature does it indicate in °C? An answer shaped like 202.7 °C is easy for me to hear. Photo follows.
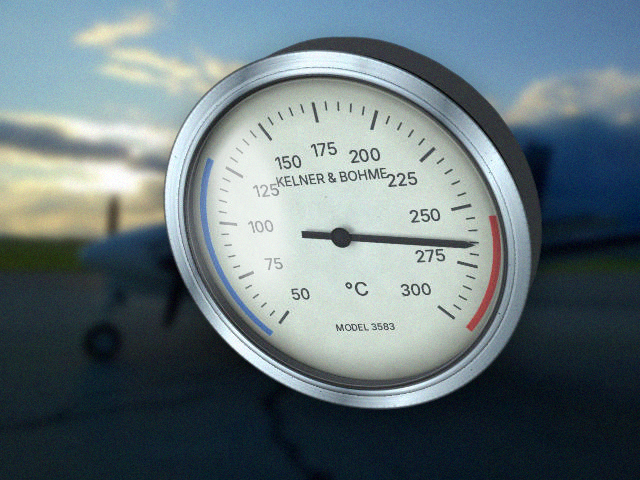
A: 265 °C
